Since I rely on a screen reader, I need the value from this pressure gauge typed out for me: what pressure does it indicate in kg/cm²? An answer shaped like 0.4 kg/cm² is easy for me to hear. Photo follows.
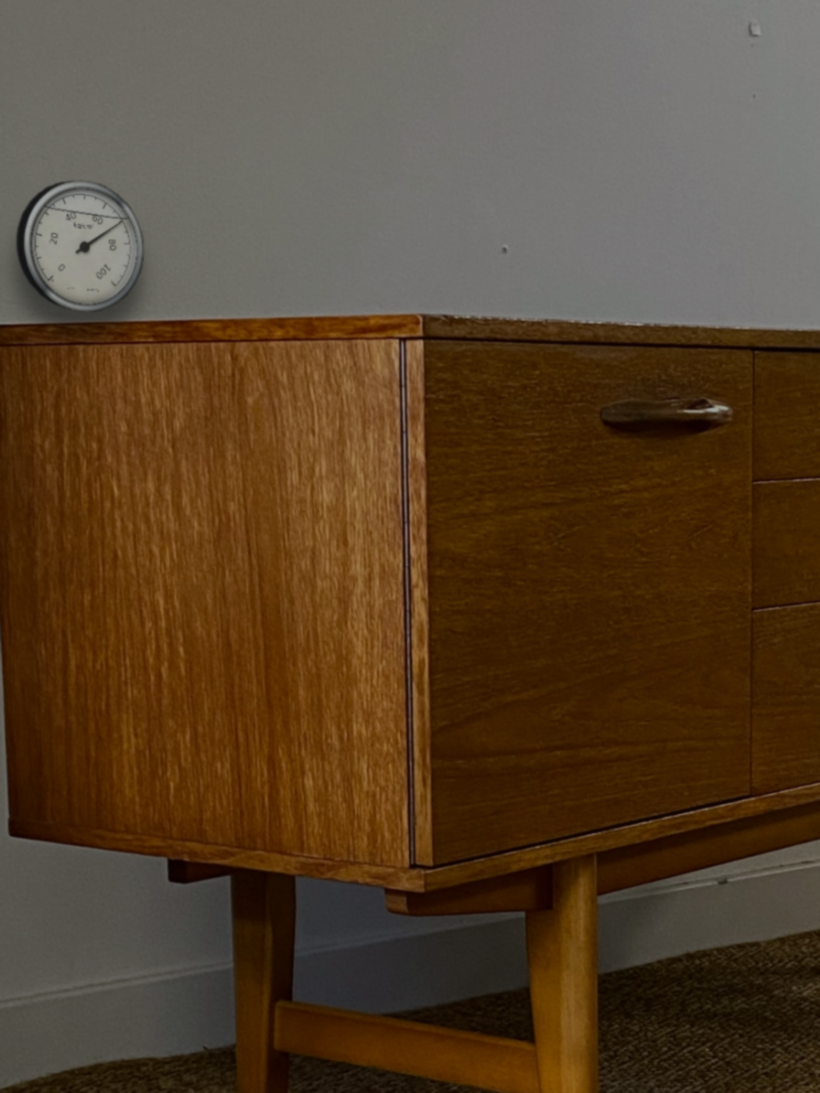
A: 70 kg/cm²
